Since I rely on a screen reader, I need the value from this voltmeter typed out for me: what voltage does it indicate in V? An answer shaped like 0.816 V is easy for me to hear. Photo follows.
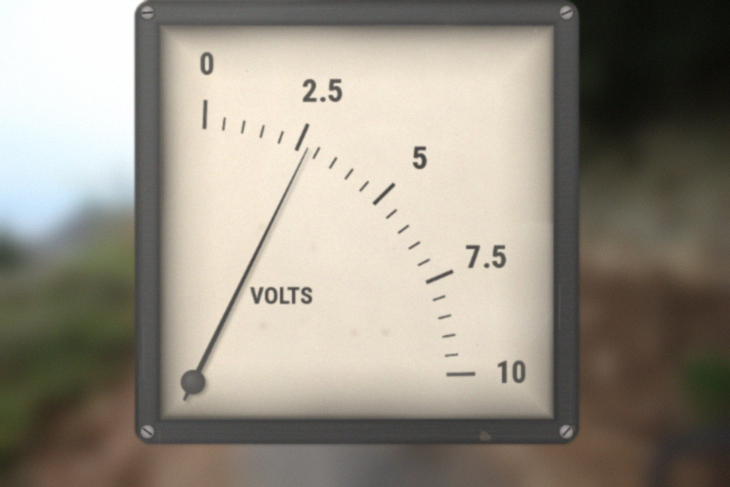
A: 2.75 V
